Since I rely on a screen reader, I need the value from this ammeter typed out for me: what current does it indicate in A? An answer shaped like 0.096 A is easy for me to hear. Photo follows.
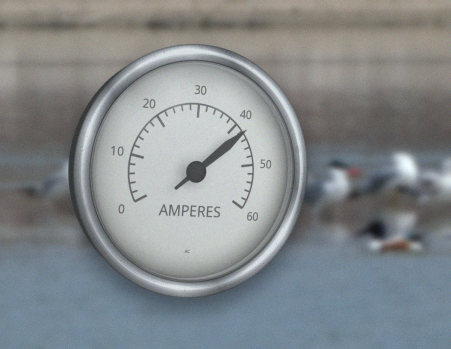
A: 42 A
